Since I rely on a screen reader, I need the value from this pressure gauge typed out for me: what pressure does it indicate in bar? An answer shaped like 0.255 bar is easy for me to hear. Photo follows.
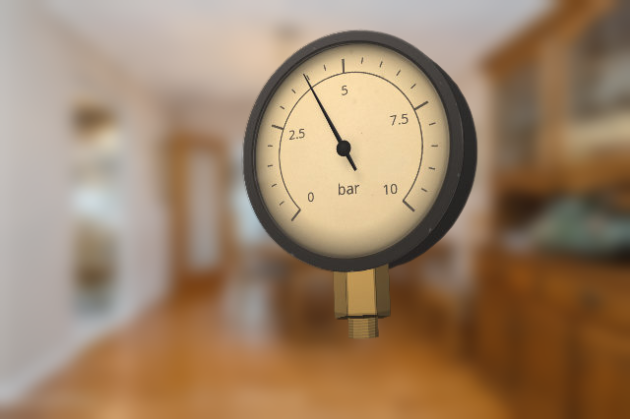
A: 4 bar
